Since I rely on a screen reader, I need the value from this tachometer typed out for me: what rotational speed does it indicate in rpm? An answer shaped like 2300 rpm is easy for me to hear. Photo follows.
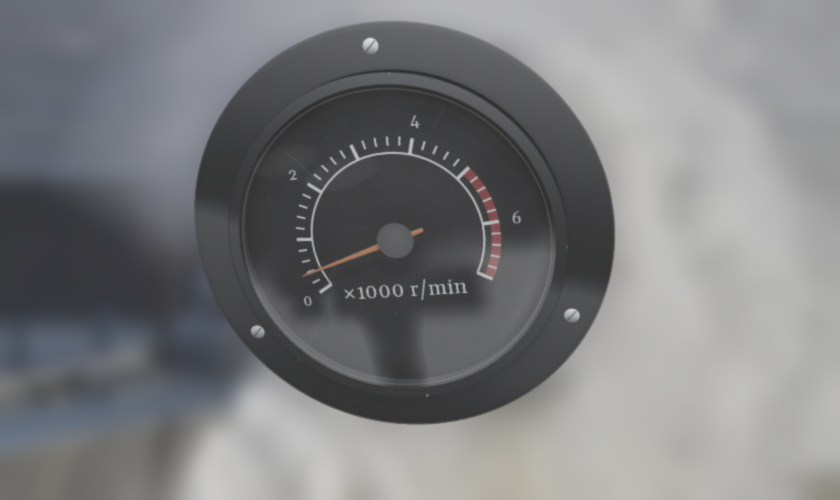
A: 400 rpm
